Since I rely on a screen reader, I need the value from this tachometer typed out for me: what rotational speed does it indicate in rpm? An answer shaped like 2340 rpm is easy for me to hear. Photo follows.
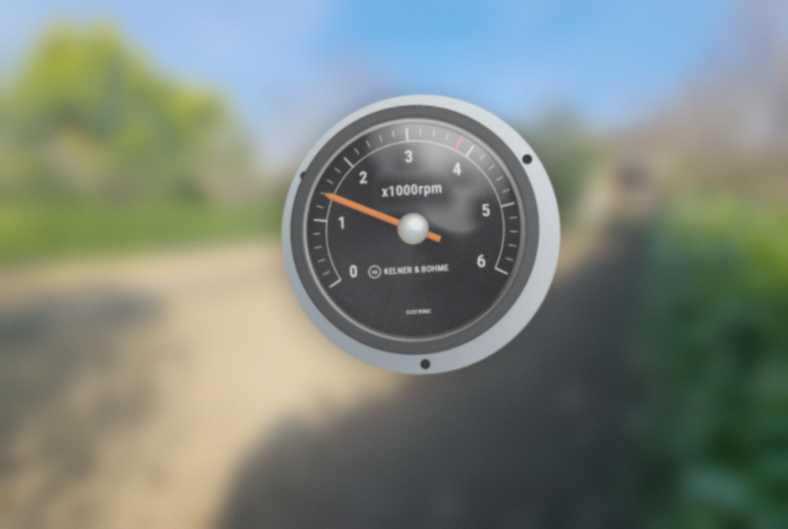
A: 1400 rpm
